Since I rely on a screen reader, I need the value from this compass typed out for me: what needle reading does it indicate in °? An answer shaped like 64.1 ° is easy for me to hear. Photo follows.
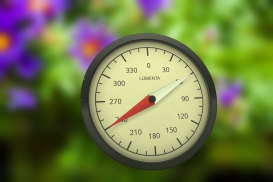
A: 240 °
